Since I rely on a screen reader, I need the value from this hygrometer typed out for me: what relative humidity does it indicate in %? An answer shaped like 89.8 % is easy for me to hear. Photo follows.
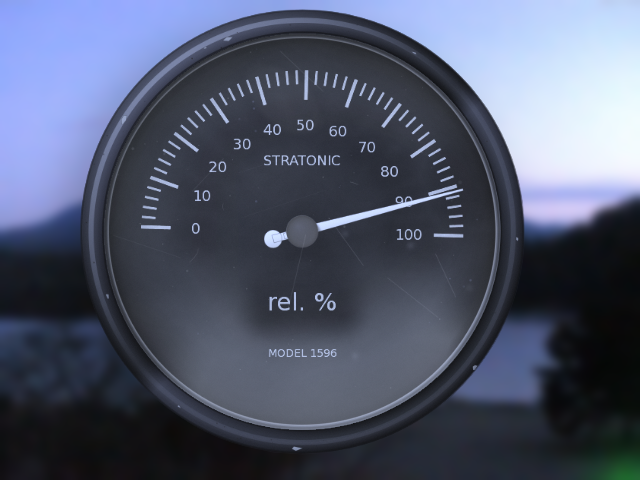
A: 91 %
